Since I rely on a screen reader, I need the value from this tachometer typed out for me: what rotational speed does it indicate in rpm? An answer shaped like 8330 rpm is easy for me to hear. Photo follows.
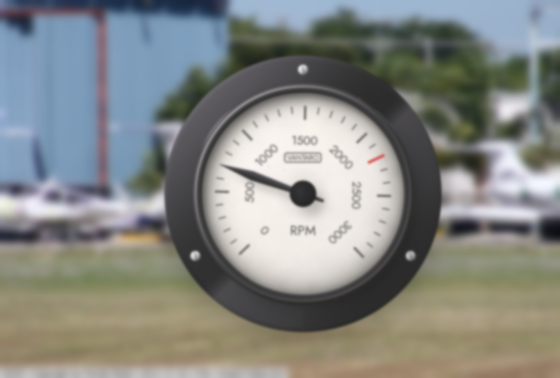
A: 700 rpm
